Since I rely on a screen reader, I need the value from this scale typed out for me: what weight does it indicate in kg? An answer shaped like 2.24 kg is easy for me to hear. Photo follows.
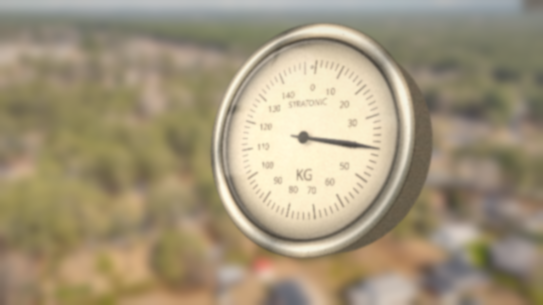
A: 40 kg
